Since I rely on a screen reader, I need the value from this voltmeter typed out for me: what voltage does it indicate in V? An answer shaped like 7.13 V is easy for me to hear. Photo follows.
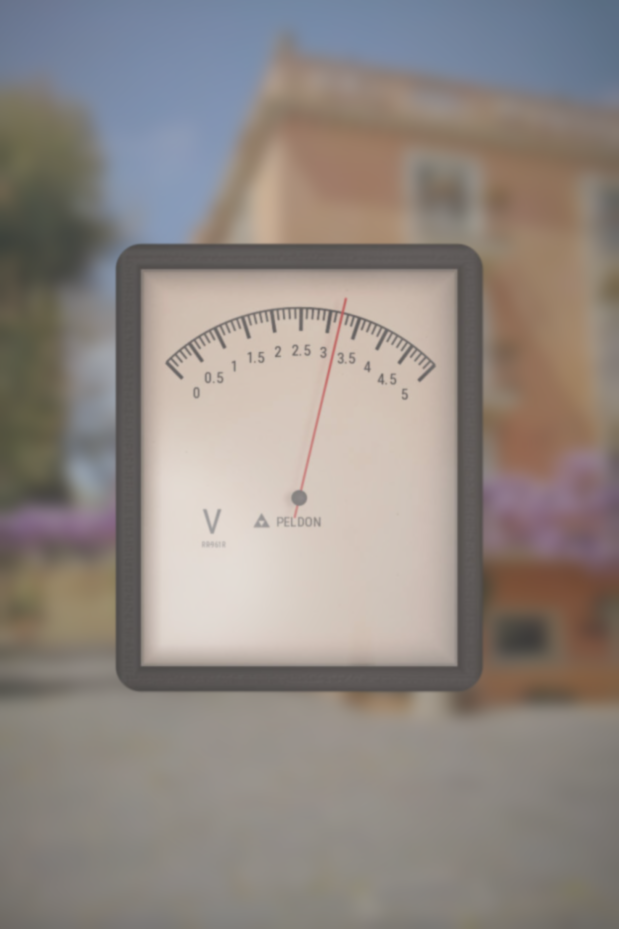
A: 3.2 V
